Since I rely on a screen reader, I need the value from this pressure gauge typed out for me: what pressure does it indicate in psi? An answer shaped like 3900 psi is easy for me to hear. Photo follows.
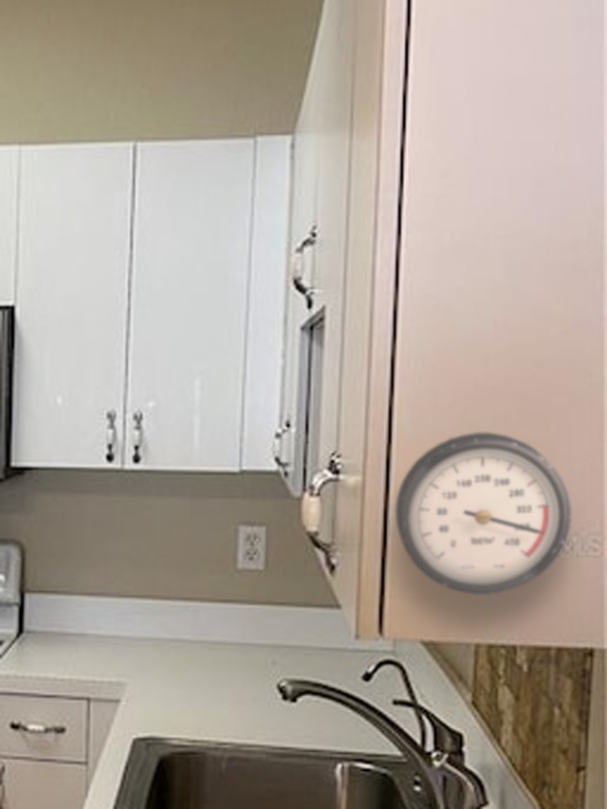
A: 360 psi
